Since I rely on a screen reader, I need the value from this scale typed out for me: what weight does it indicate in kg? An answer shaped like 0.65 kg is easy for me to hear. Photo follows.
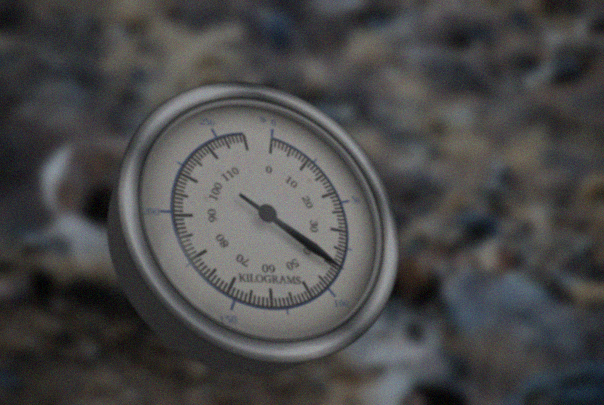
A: 40 kg
